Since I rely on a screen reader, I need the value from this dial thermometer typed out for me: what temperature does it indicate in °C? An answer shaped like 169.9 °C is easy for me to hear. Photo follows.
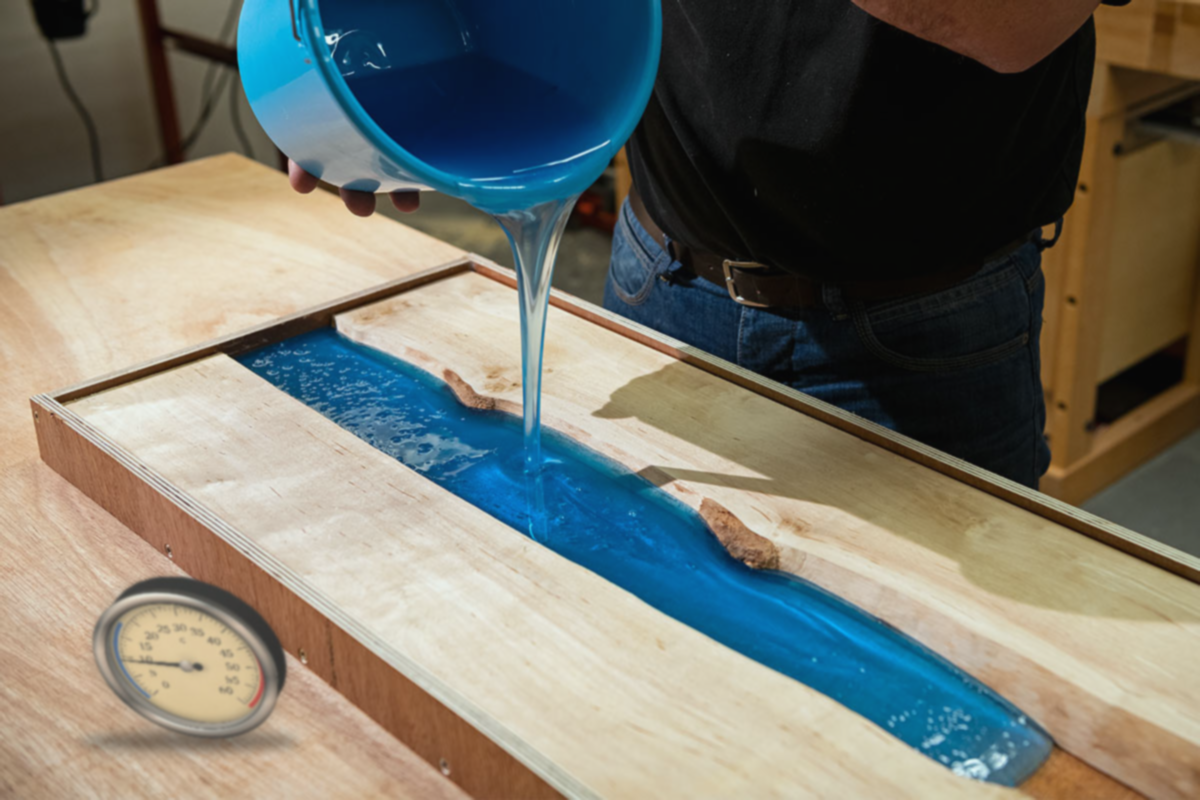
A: 10 °C
